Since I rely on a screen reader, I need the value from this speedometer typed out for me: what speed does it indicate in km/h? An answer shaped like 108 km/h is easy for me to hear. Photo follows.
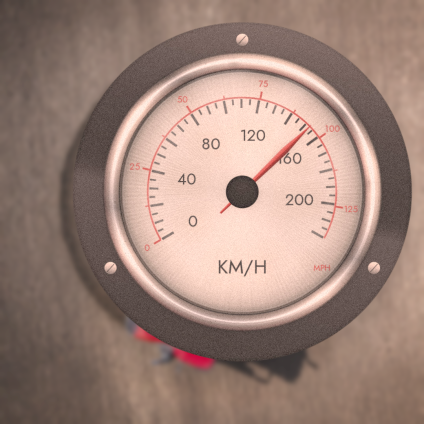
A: 152.5 km/h
